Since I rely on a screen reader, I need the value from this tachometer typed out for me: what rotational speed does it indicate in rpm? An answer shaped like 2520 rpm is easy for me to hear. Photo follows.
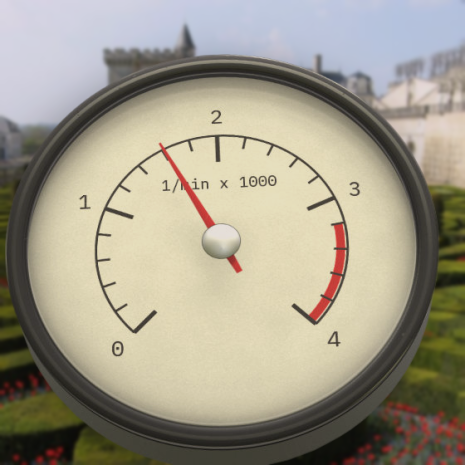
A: 1600 rpm
